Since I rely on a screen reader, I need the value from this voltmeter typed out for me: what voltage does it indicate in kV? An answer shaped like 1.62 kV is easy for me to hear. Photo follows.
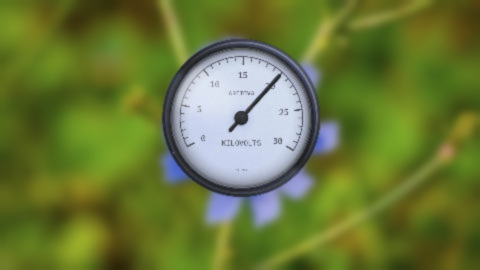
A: 20 kV
